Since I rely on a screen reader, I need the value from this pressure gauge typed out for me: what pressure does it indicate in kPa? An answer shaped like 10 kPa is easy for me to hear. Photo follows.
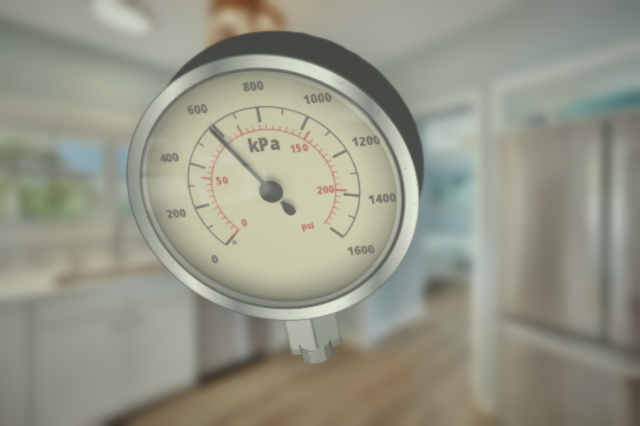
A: 600 kPa
